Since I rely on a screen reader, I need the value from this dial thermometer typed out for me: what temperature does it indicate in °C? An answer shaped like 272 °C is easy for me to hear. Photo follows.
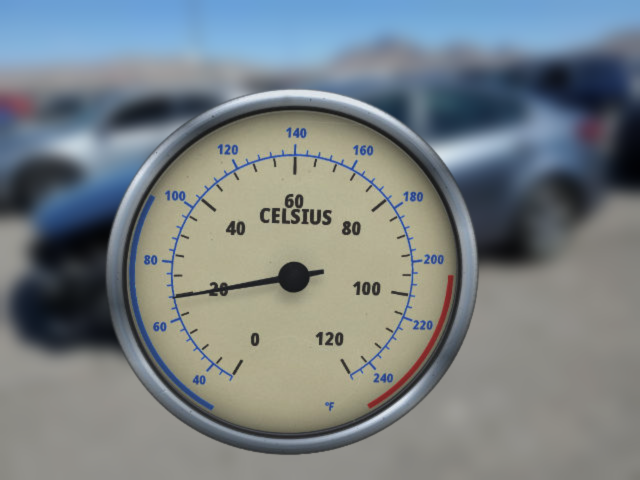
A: 20 °C
